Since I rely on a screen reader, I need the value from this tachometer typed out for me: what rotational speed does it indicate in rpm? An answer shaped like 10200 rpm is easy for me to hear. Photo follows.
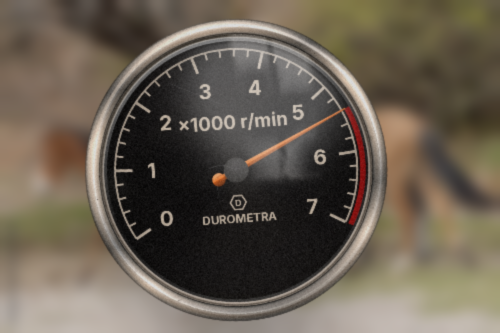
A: 5400 rpm
